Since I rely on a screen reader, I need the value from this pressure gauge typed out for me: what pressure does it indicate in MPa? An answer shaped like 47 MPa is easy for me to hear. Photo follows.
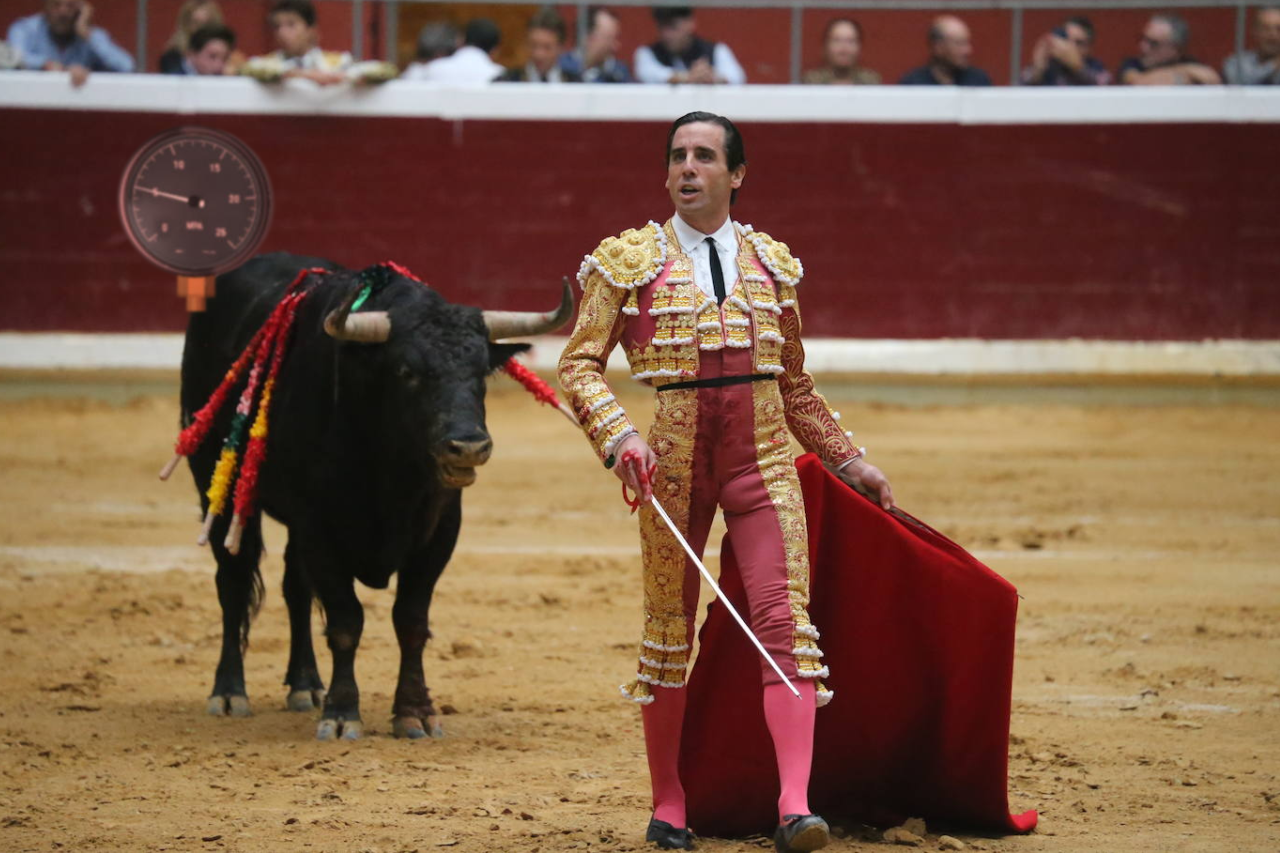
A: 5 MPa
